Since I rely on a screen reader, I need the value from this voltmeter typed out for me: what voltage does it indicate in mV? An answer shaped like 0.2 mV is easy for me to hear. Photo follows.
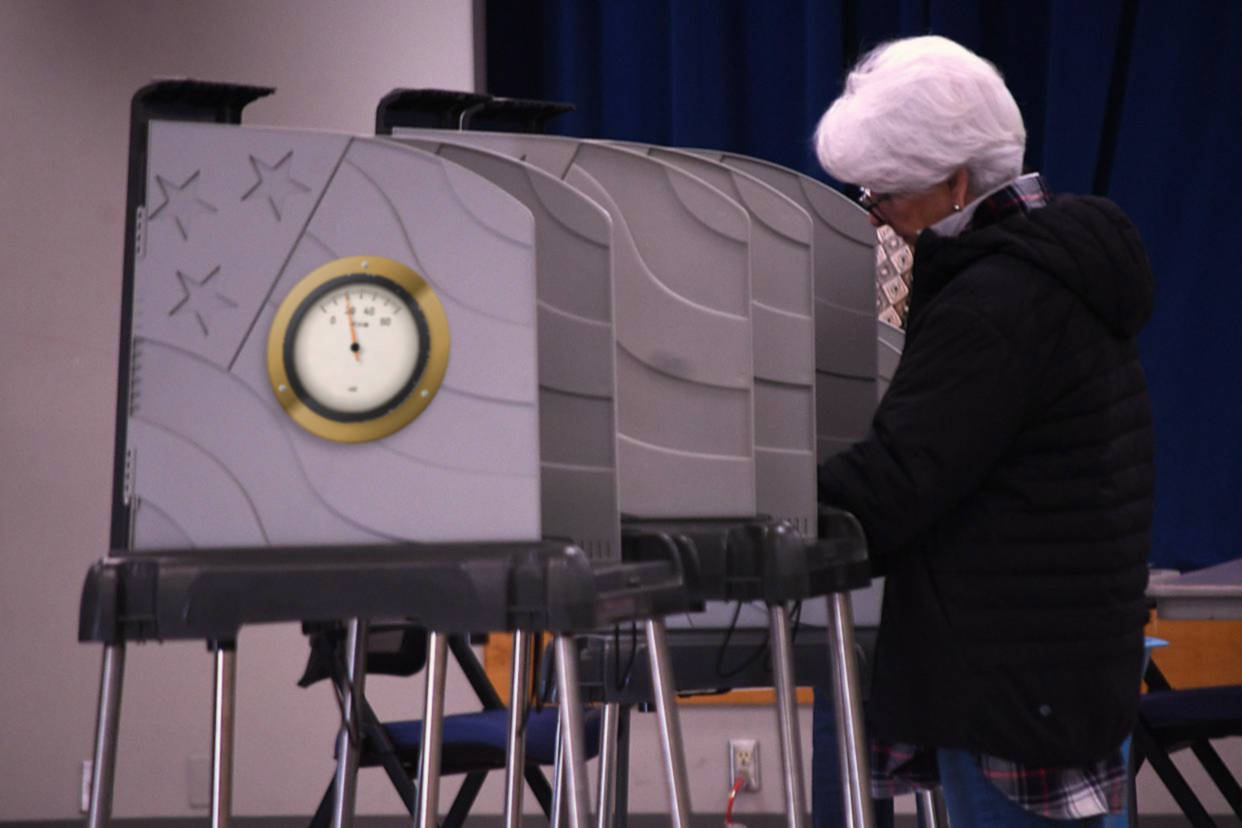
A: 20 mV
